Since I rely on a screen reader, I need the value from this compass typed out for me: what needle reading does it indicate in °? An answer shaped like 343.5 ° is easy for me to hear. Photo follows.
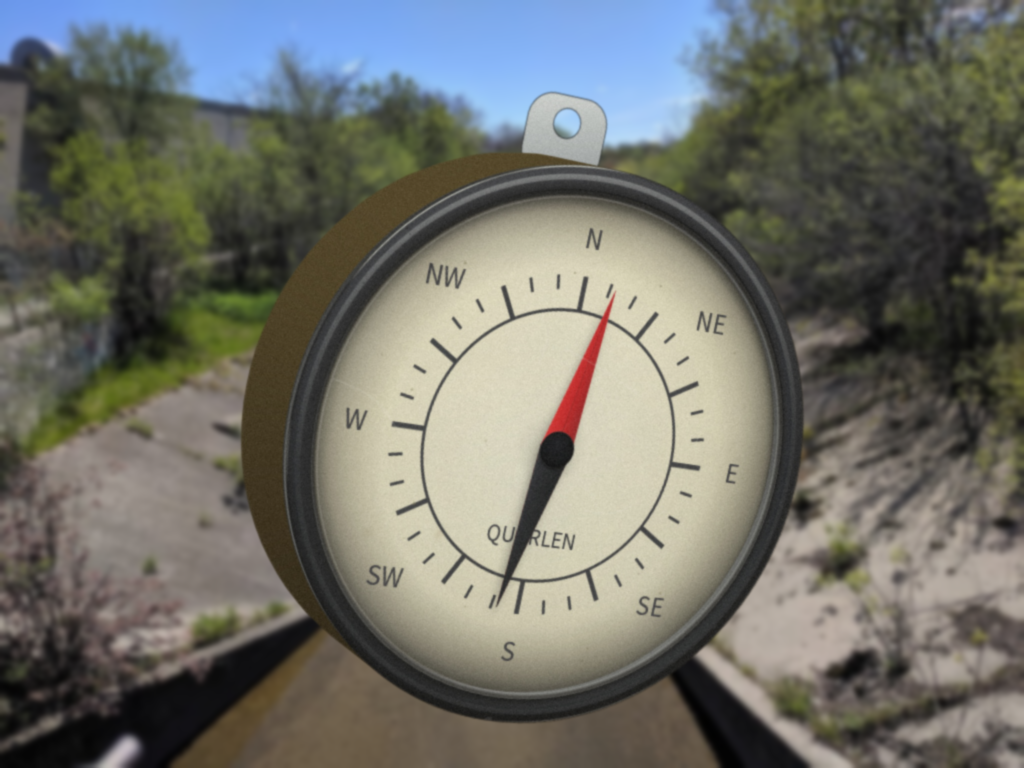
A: 10 °
